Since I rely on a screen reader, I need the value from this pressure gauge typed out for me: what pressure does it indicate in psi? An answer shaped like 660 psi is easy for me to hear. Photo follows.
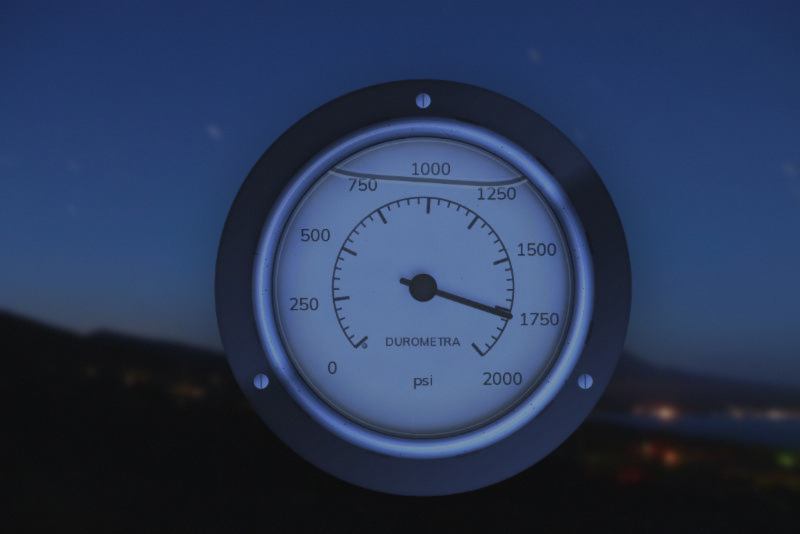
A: 1775 psi
